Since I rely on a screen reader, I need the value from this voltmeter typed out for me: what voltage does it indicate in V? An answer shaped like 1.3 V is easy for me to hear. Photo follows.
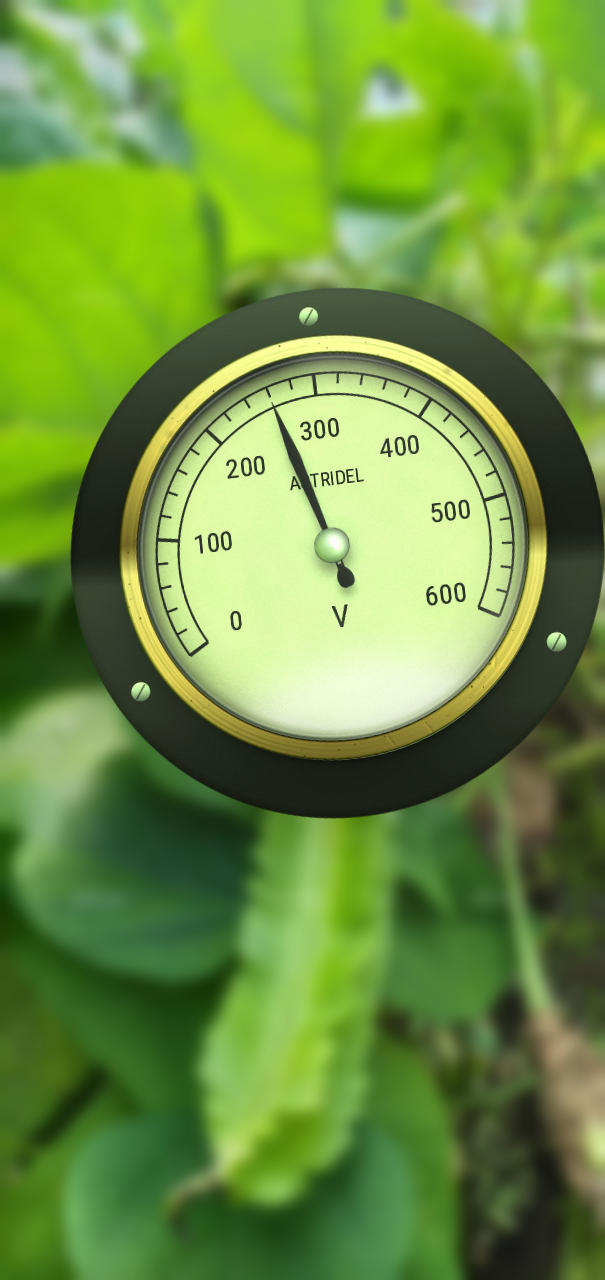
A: 260 V
